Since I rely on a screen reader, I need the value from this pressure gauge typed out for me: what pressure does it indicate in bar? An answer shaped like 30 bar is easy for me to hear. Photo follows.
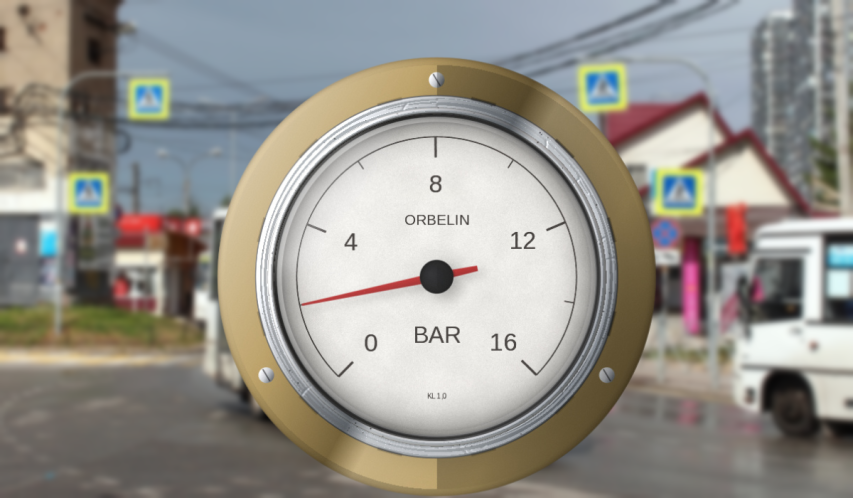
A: 2 bar
